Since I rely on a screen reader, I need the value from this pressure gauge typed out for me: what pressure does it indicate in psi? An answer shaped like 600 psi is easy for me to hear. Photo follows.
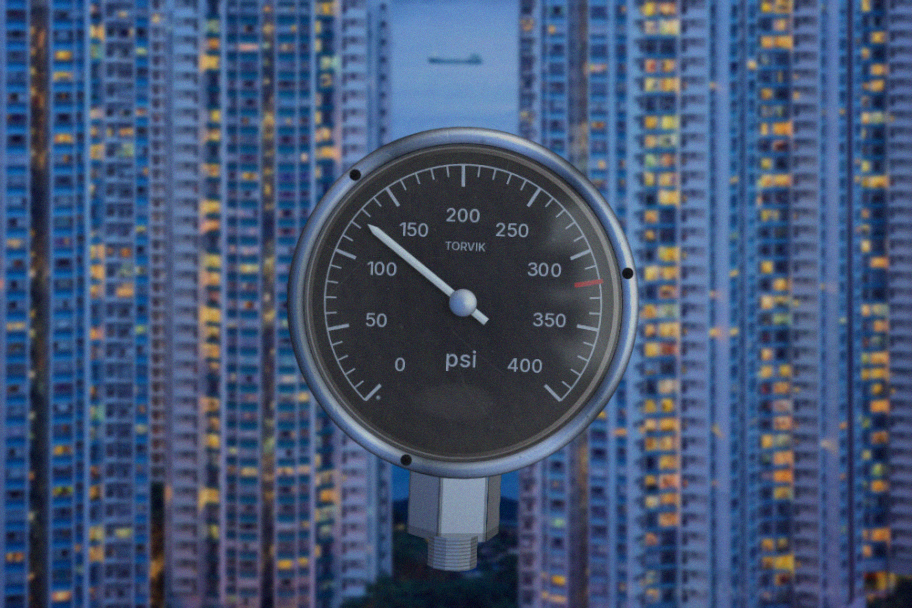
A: 125 psi
